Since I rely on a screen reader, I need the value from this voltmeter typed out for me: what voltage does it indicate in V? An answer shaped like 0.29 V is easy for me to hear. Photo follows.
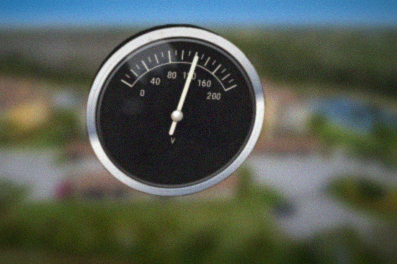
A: 120 V
